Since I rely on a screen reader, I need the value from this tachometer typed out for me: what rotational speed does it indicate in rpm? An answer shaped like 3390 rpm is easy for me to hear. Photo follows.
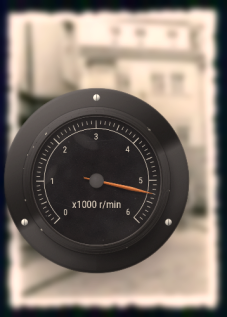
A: 5300 rpm
